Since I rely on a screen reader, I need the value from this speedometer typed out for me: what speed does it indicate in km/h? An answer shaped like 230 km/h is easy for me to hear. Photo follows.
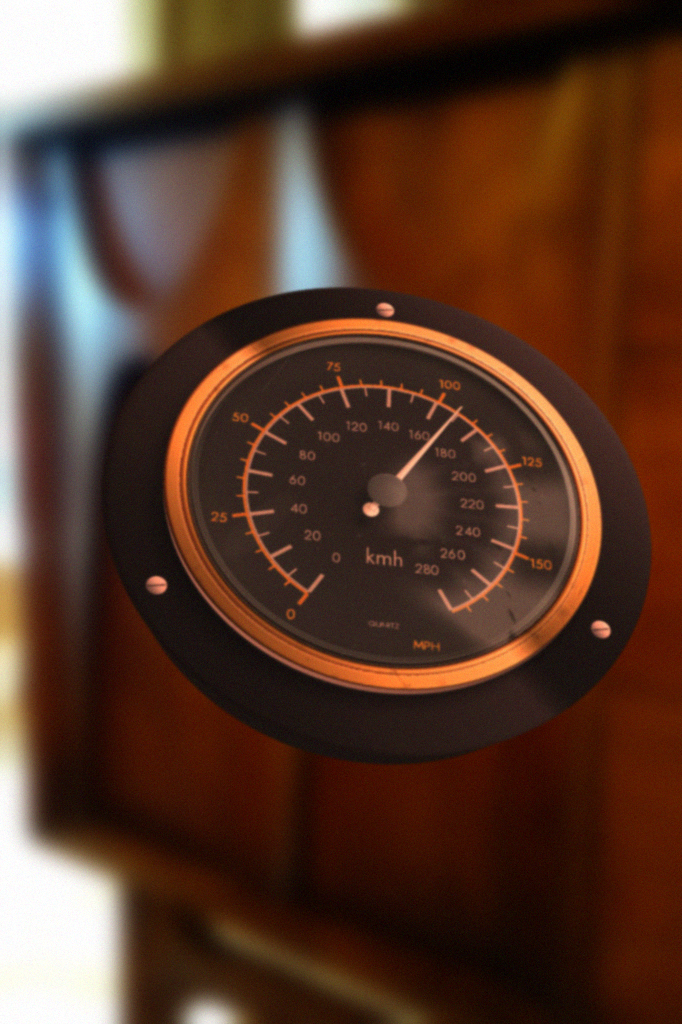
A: 170 km/h
